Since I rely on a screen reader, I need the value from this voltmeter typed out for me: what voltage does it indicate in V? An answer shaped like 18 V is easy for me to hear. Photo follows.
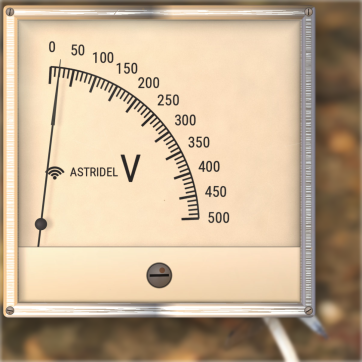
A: 20 V
